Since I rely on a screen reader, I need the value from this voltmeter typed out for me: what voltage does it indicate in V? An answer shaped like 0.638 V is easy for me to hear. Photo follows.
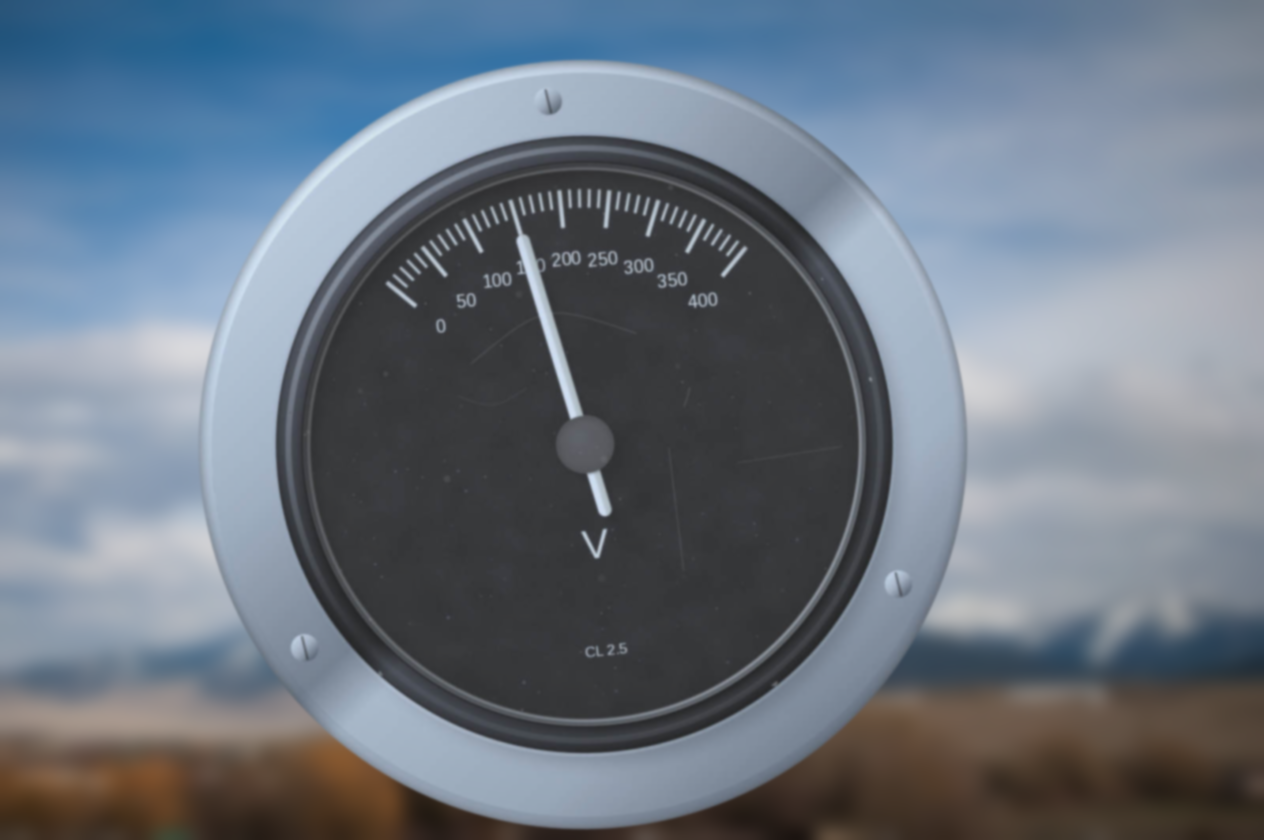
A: 150 V
